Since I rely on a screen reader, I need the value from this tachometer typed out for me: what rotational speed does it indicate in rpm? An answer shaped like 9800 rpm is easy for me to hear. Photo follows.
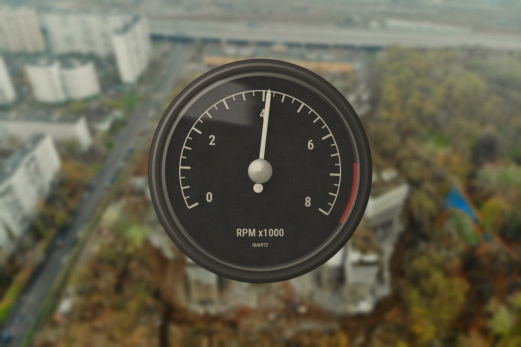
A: 4125 rpm
